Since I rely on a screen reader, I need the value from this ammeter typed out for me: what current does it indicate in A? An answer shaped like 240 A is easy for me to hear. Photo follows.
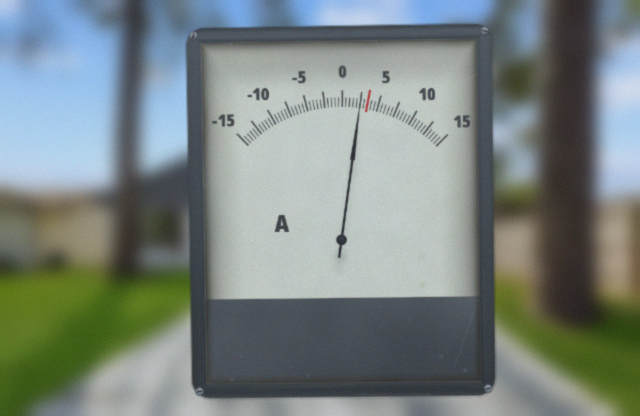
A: 2.5 A
